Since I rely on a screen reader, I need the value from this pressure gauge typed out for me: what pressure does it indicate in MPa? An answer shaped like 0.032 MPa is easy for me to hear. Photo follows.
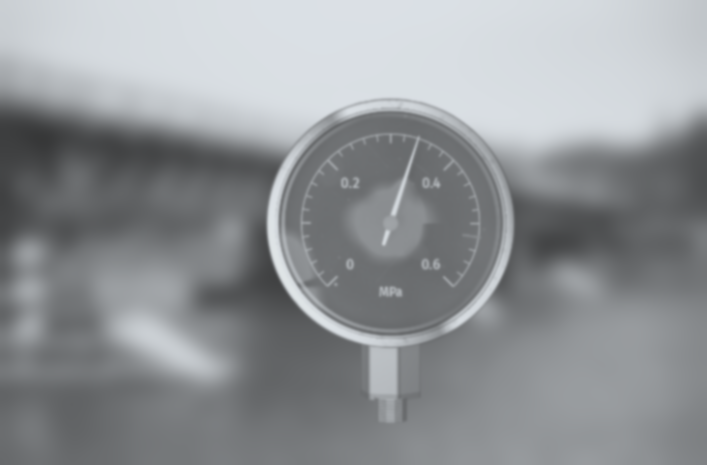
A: 0.34 MPa
